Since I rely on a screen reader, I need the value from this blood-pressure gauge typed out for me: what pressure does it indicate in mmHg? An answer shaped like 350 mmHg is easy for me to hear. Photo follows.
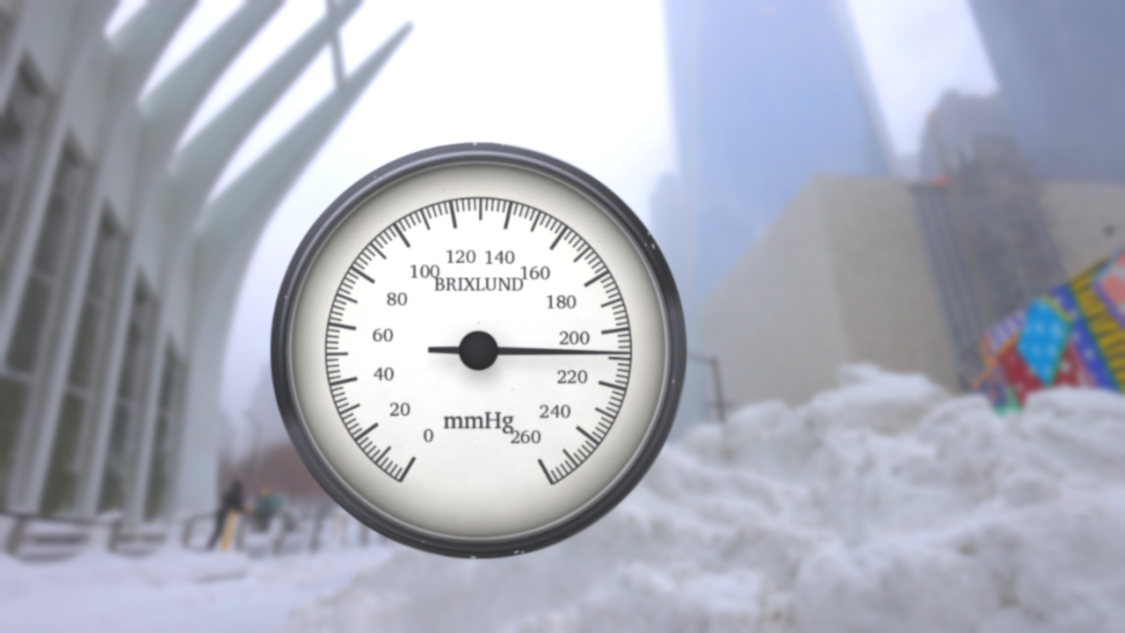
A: 208 mmHg
